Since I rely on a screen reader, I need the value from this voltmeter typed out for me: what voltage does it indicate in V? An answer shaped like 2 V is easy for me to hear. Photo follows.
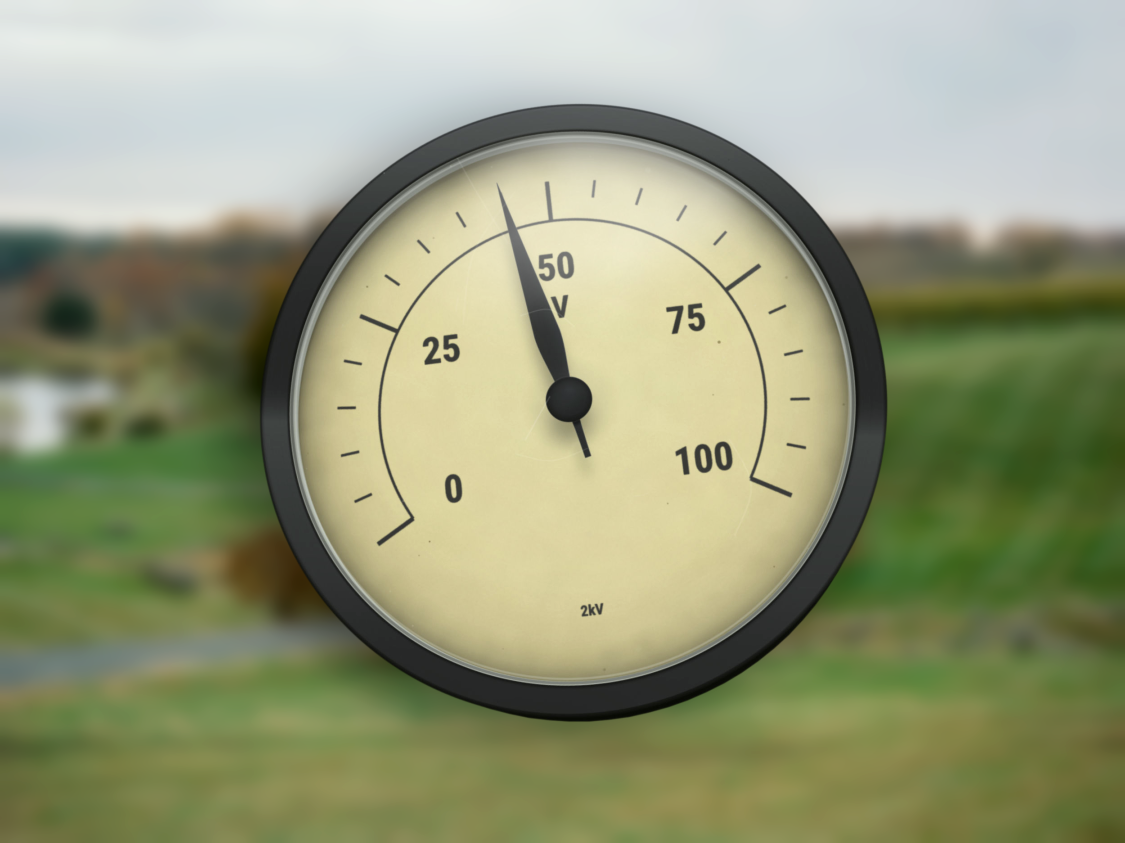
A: 45 V
